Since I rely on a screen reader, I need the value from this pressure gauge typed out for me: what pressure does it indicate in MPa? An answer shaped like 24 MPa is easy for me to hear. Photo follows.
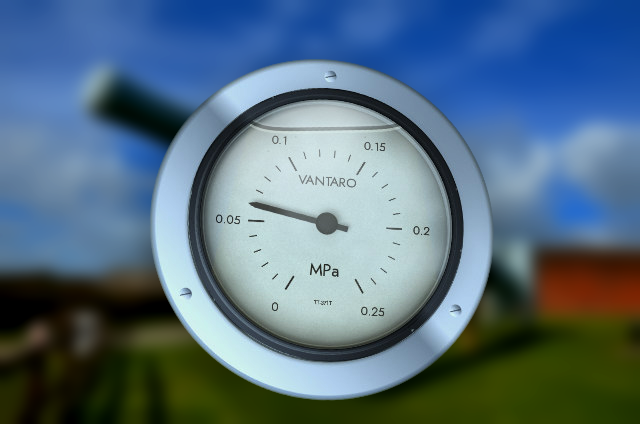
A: 0.06 MPa
